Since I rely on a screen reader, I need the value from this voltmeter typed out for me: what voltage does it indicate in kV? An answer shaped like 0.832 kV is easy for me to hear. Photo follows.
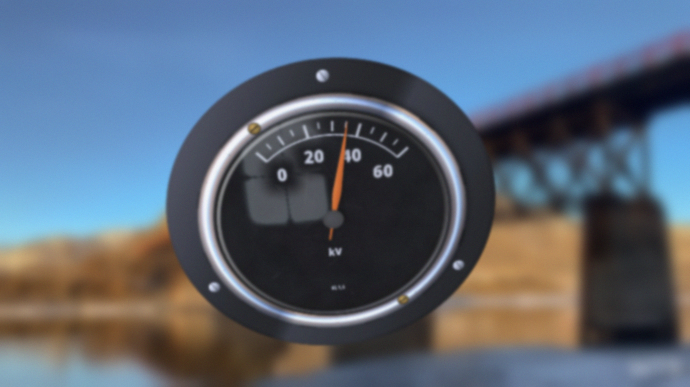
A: 35 kV
